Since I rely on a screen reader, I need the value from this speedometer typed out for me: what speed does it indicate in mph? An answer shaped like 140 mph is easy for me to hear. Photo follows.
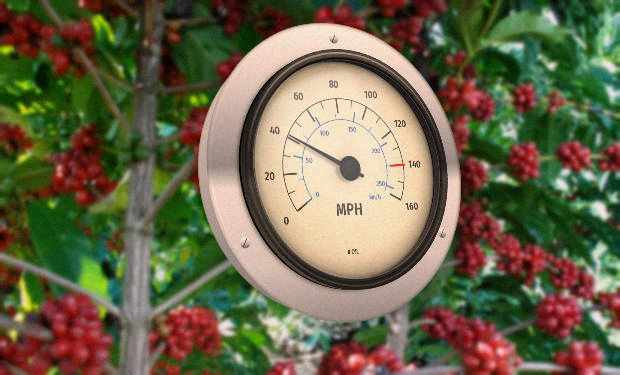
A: 40 mph
